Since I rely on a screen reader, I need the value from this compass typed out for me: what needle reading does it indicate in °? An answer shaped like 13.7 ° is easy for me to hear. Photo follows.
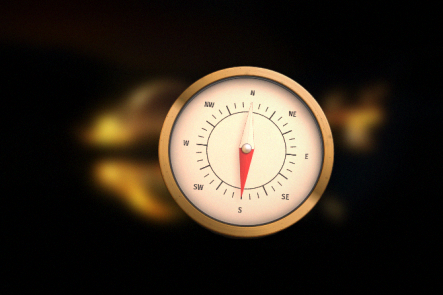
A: 180 °
